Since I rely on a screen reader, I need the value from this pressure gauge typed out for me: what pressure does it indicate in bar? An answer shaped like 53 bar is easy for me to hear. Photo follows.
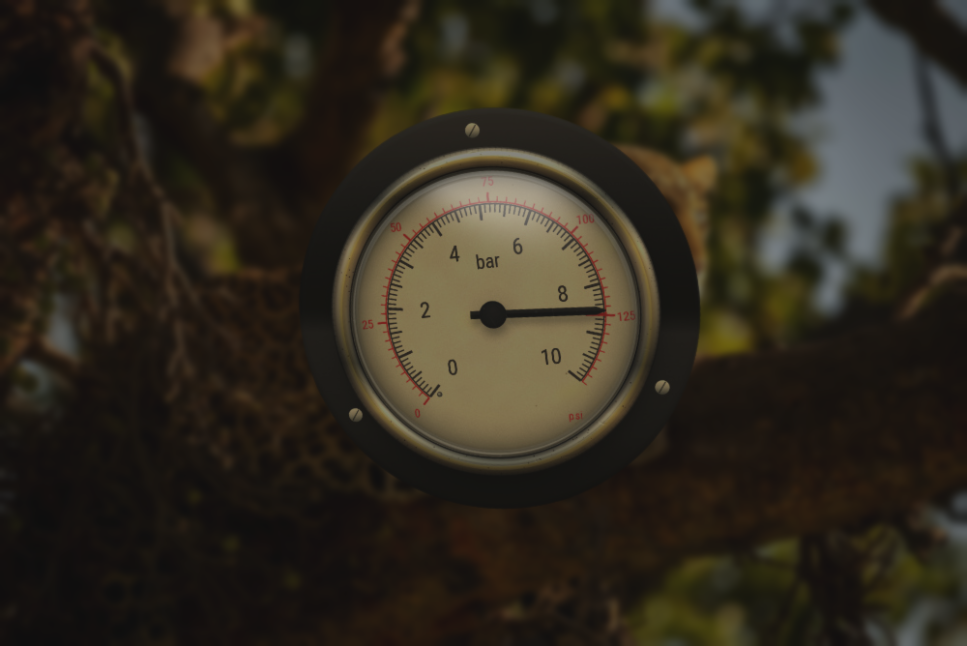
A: 8.5 bar
